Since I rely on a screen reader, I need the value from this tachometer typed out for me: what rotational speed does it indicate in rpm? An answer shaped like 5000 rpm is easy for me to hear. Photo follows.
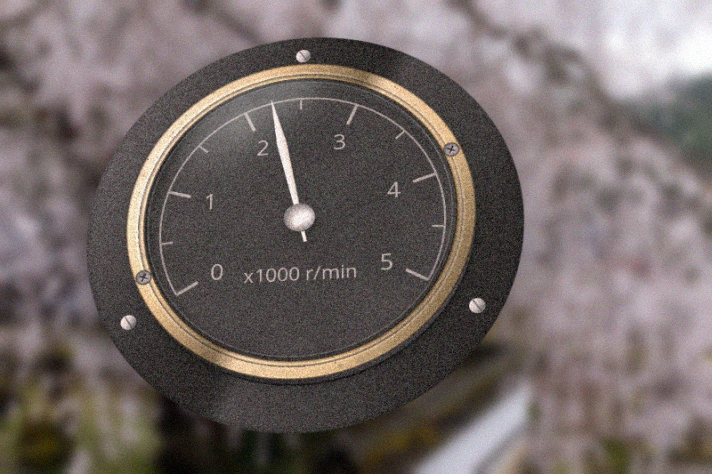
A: 2250 rpm
